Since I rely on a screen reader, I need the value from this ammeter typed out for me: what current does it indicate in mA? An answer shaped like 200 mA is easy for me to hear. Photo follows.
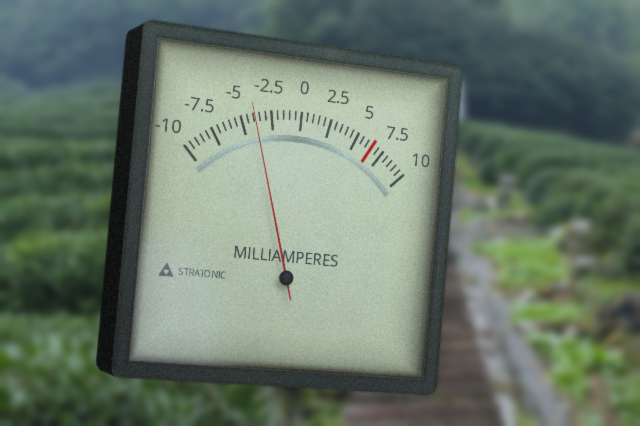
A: -4 mA
